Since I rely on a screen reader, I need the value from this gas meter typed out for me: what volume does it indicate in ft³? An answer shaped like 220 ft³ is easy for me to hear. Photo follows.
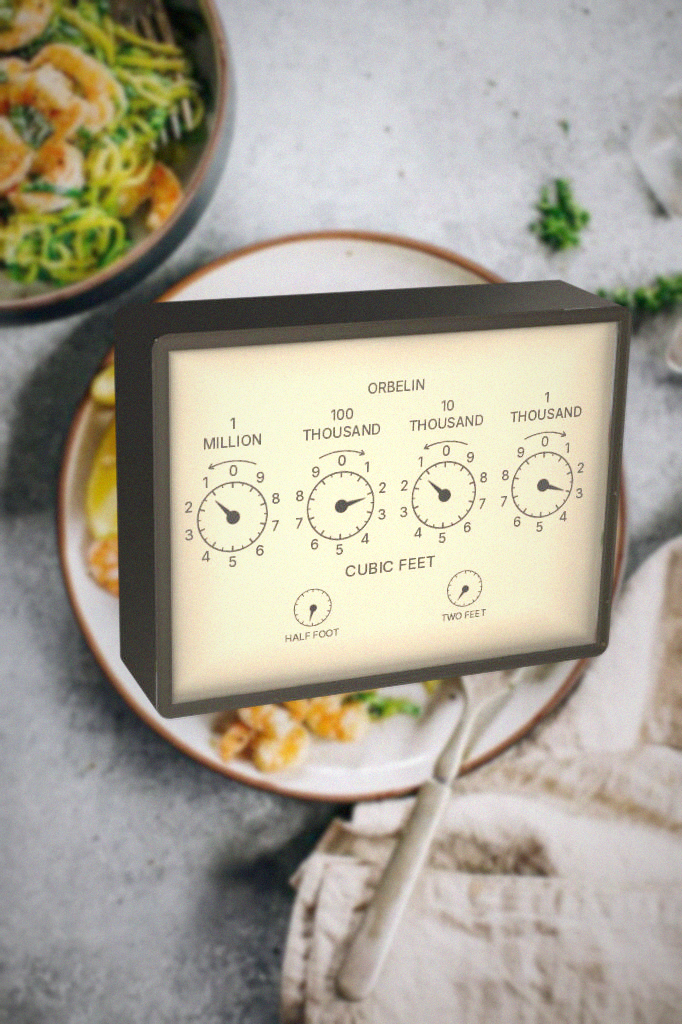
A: 121300 ft³
